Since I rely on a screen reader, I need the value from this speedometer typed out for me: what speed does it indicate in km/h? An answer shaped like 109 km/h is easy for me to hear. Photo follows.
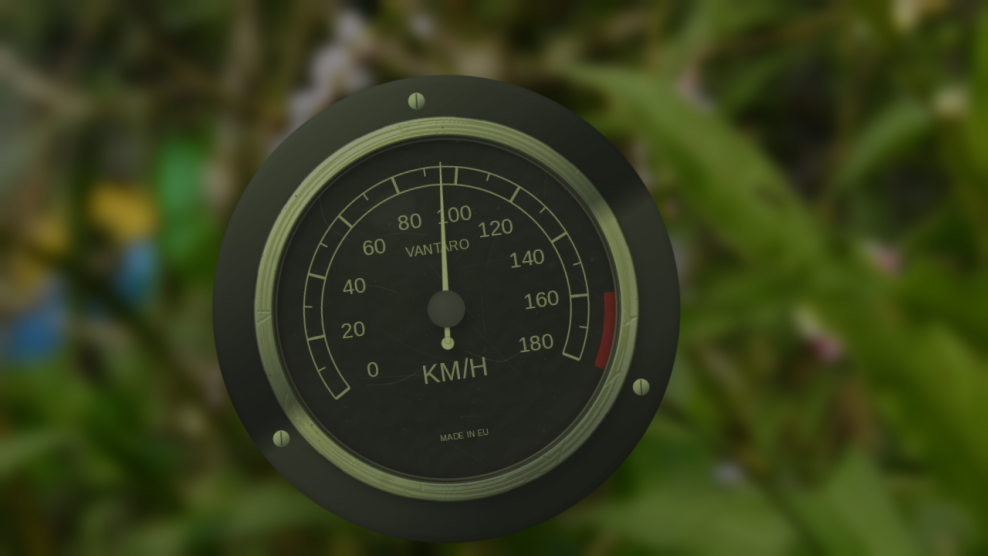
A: 95 km/h
